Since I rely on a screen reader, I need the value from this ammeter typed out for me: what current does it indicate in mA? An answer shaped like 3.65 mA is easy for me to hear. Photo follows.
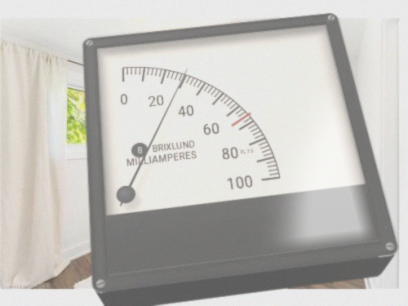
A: 30 mA
